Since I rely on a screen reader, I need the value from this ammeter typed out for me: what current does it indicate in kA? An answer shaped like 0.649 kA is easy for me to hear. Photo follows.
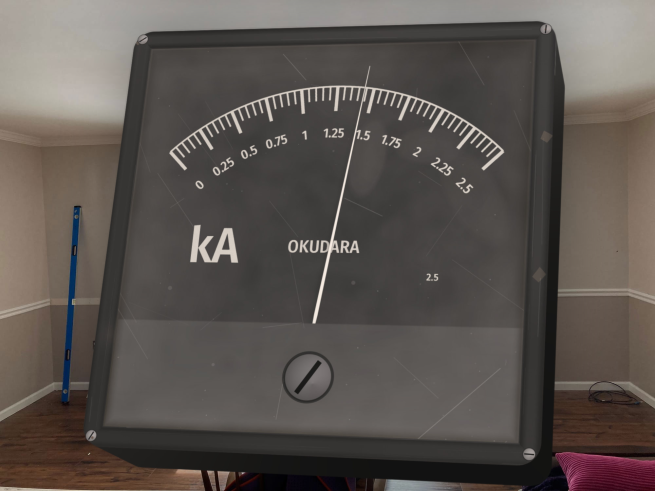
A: 1.45 kA
